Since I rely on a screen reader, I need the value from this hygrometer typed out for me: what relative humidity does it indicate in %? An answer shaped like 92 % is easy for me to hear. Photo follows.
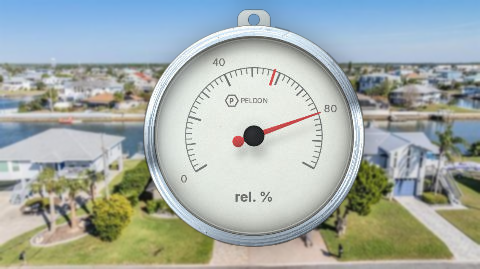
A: 80 %
